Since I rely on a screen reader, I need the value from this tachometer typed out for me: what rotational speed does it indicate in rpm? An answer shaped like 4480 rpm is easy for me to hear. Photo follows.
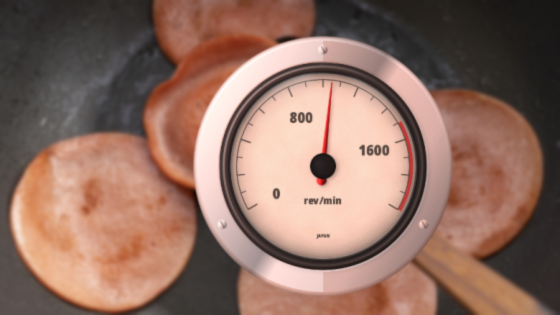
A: 1050 rpm
